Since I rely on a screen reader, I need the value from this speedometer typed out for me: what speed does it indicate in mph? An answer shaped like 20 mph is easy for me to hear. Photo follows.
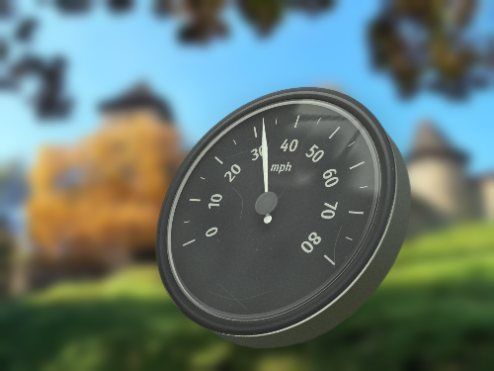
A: 32.5 mph
